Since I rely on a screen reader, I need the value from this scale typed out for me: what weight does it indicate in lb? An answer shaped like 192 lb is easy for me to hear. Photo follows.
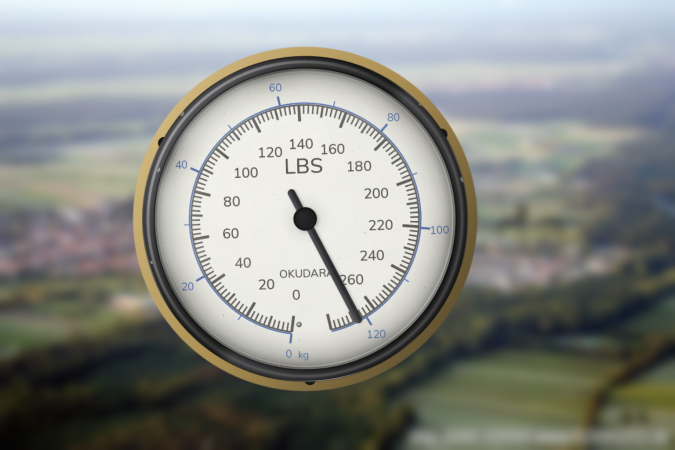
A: 268 lb
